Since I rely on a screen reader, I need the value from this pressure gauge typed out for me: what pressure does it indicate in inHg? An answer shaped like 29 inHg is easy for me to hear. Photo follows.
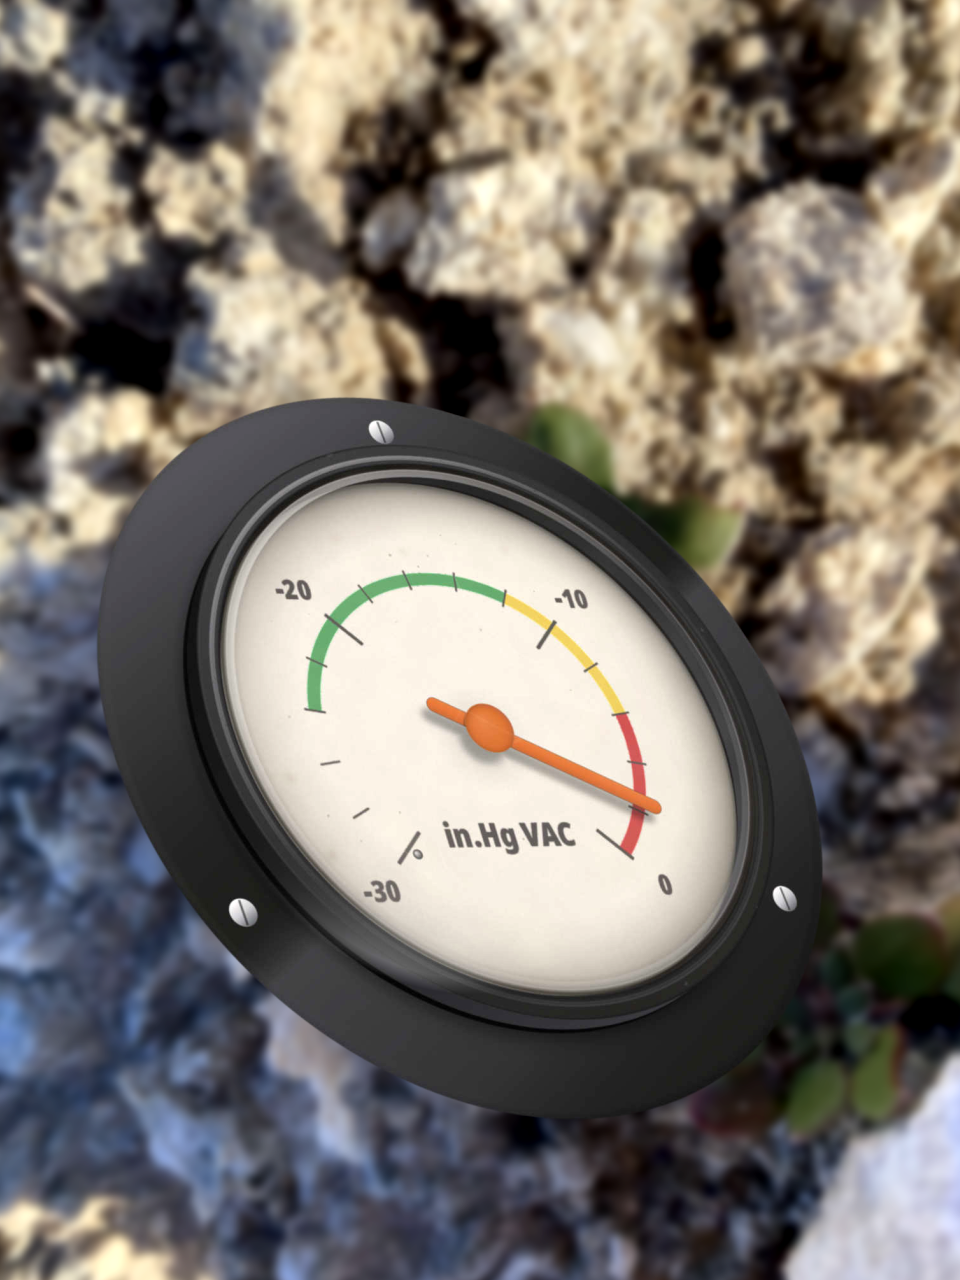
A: -2 inHg
